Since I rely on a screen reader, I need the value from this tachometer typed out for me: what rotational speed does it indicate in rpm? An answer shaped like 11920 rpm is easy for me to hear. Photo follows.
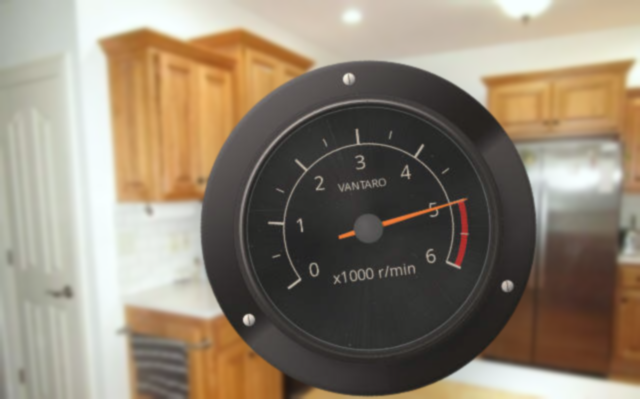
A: 5000 rpm
